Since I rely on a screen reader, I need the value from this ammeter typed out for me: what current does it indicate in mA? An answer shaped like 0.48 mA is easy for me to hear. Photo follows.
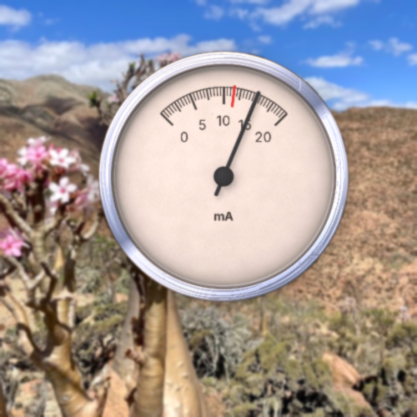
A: 15 mA
